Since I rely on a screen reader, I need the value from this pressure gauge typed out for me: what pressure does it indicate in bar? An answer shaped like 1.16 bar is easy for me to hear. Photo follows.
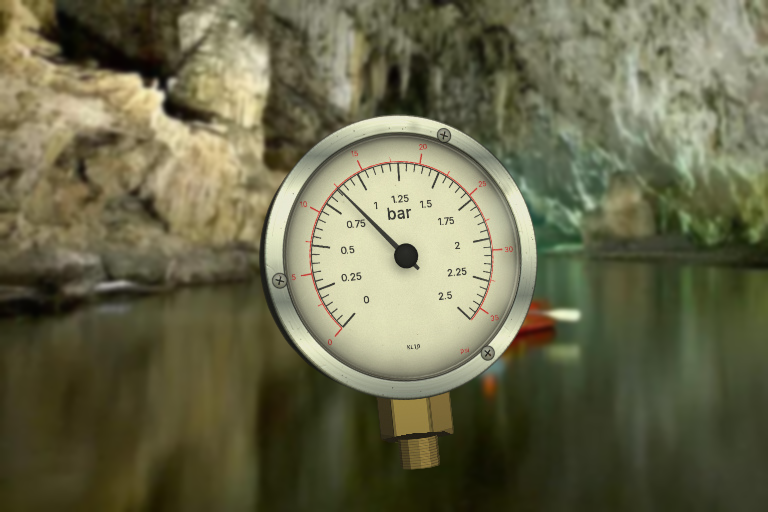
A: 0.85 bar
